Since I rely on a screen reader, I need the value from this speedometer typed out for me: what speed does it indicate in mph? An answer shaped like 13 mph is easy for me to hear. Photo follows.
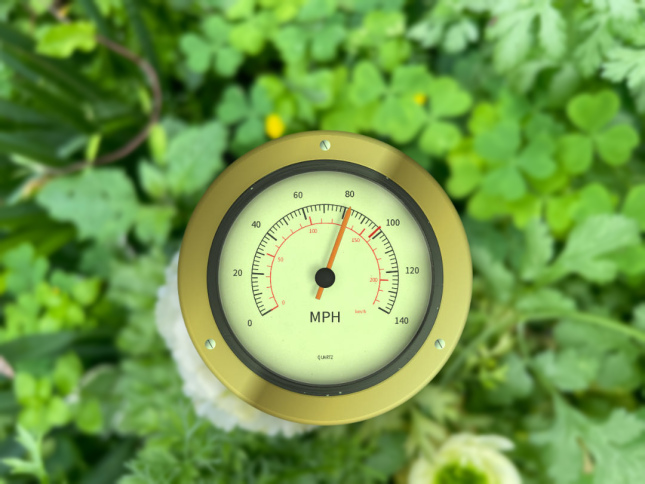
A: 82 mph
